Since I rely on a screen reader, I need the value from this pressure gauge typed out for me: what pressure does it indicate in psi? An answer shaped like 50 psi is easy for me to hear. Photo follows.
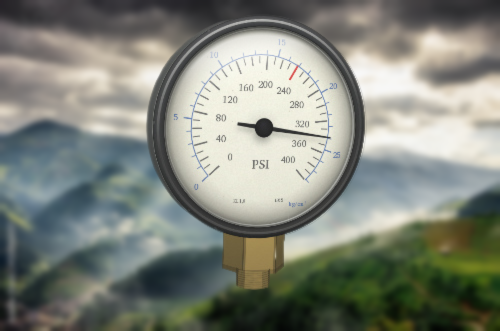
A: 340 psi
